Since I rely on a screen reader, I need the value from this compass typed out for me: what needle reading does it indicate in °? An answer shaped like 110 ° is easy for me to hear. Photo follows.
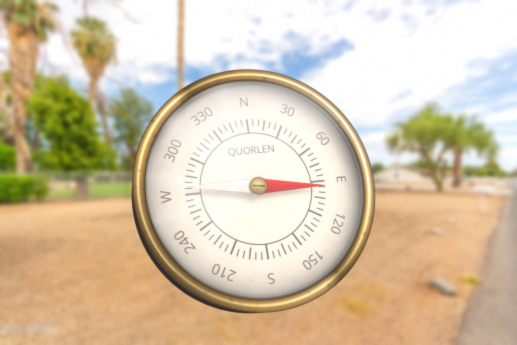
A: 95 °
